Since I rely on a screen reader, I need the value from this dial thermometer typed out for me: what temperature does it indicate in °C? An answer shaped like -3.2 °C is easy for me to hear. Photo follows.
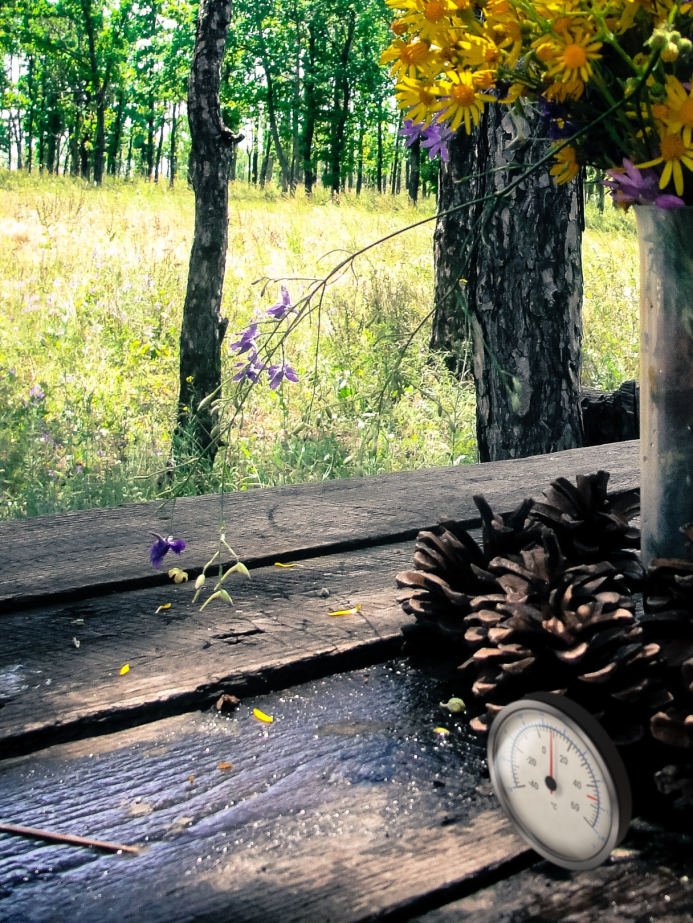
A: 10 °C
